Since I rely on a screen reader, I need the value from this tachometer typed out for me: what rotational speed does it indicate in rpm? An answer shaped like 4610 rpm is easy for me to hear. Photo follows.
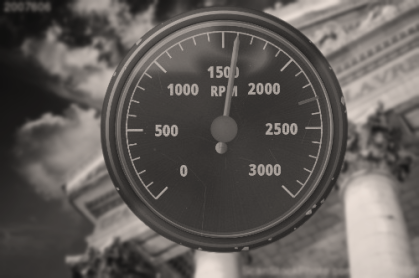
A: 1600 rpm
